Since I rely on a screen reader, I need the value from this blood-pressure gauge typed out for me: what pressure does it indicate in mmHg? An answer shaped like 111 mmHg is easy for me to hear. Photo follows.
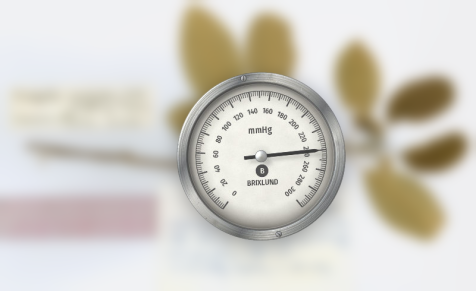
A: 240 mmHg
